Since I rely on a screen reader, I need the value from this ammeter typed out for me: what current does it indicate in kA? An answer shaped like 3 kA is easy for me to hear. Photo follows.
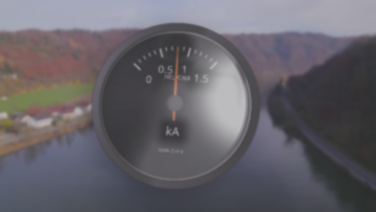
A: 0.8 kA
